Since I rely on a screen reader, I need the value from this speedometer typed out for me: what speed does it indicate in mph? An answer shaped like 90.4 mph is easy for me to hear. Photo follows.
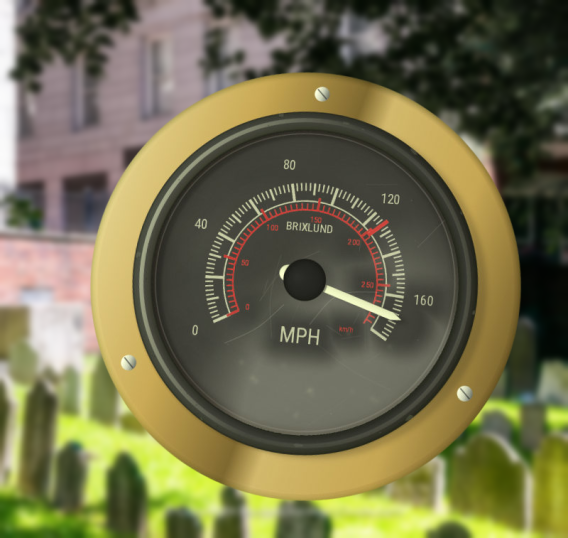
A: 170 mph
